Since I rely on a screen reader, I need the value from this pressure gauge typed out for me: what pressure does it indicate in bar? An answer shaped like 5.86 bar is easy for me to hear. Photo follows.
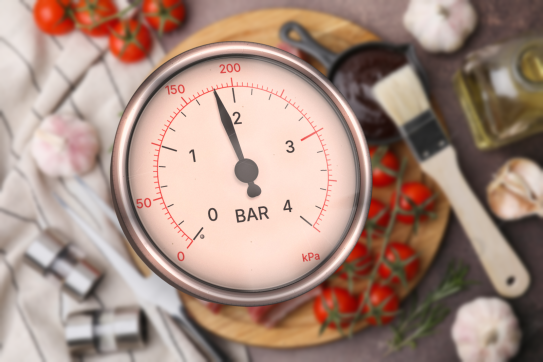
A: 1.8 bar
